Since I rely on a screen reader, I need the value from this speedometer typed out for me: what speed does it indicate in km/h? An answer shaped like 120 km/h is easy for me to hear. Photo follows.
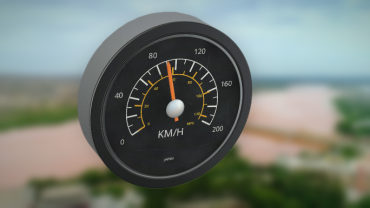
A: 90 km/h
